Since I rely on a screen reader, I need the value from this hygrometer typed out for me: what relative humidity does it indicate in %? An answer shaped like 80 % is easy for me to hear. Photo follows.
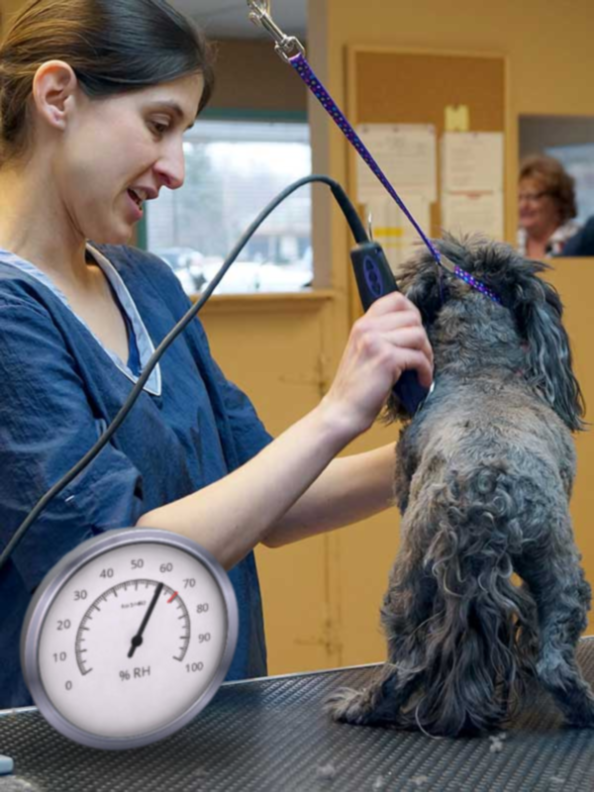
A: 60 %
